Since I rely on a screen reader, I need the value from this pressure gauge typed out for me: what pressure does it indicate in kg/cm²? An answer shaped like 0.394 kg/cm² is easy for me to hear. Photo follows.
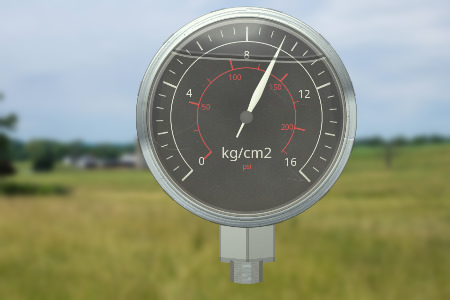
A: 9.5 kg/cm²
